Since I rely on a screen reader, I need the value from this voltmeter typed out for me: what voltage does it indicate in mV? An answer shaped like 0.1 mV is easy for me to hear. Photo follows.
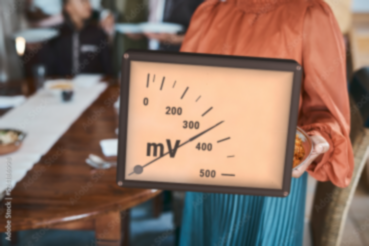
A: 350 mV
